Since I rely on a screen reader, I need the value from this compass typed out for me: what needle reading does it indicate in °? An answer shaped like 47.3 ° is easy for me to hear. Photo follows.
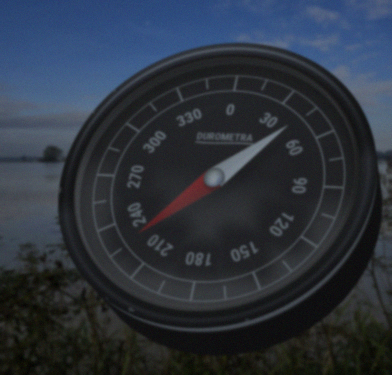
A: 225 °
